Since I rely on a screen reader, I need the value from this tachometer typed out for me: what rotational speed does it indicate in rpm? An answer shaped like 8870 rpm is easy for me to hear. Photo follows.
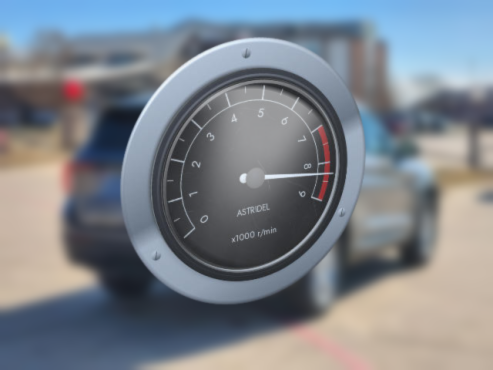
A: 8250 rpm
